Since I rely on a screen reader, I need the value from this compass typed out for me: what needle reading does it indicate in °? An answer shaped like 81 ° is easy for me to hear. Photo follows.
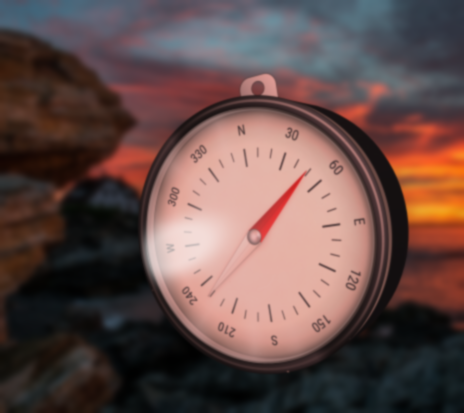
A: 50 °
